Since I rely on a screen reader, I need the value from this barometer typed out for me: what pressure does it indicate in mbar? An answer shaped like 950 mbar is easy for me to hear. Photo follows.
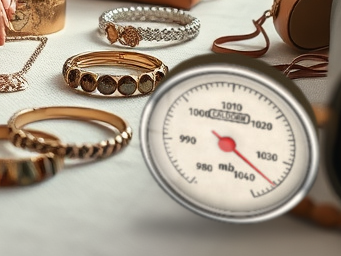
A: 1035 mbar
